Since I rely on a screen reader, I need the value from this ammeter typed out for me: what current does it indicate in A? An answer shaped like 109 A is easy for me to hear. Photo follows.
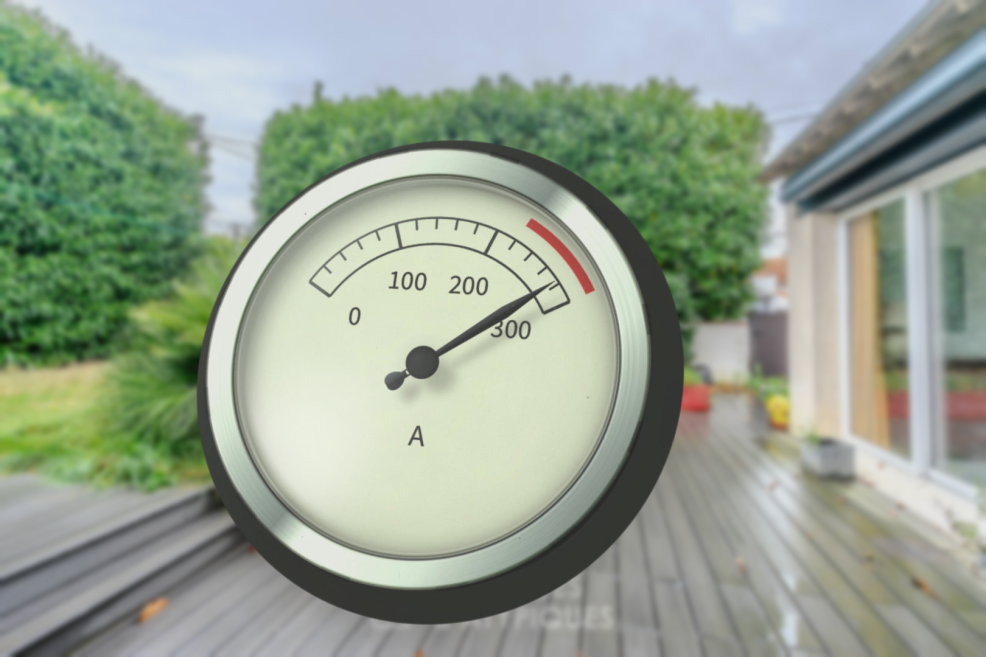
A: 280 A
